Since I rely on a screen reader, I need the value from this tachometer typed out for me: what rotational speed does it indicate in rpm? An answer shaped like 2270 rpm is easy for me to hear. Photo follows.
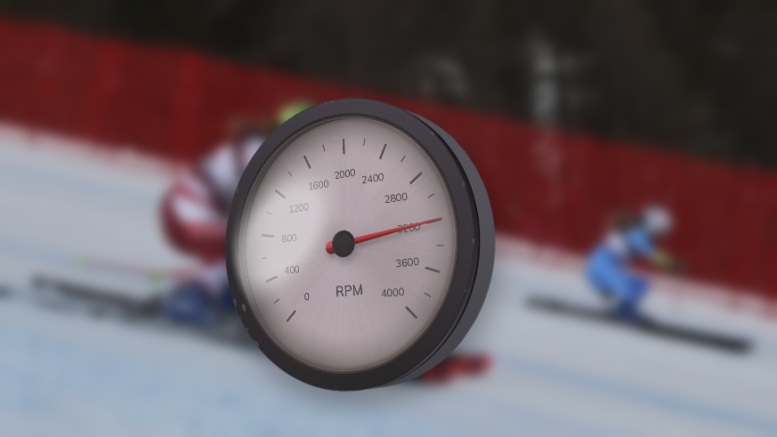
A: 3200 rpm
